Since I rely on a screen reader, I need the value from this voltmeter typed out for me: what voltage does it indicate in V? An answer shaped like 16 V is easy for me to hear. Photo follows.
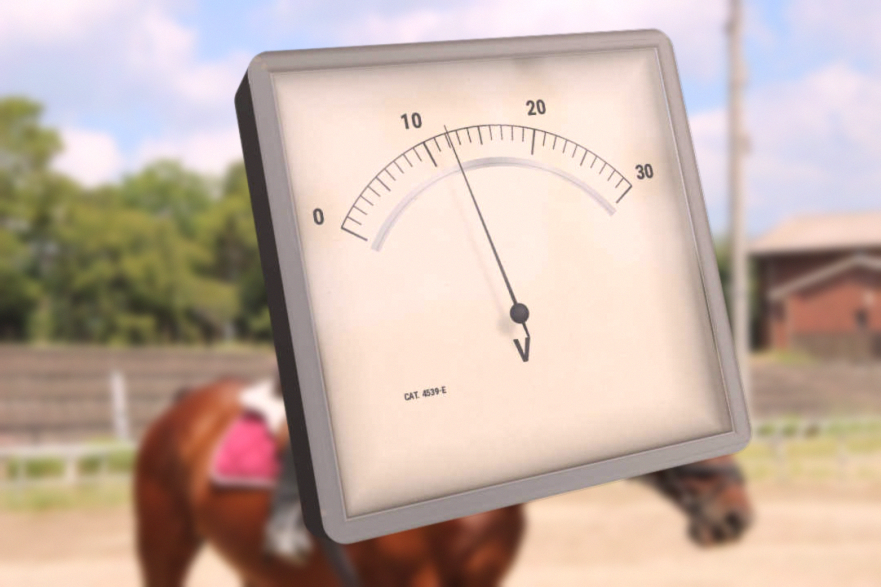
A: 12 V
